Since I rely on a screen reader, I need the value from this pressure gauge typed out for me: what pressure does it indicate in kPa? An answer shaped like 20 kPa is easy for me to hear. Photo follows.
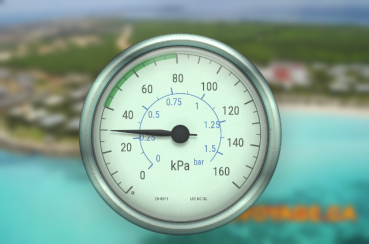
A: 30 kPa
